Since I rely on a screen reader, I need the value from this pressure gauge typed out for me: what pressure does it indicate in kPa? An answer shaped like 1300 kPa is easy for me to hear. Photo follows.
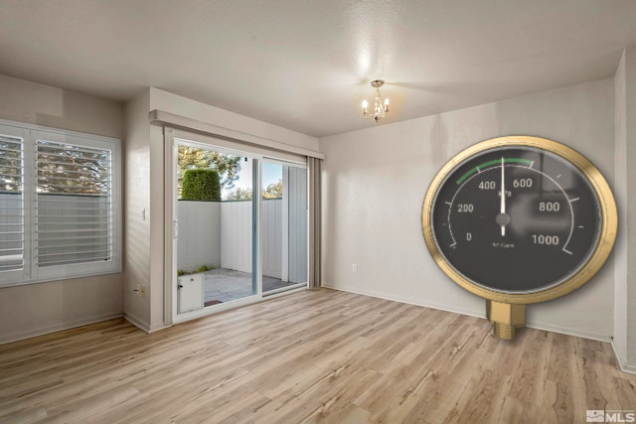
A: 500 kPa
